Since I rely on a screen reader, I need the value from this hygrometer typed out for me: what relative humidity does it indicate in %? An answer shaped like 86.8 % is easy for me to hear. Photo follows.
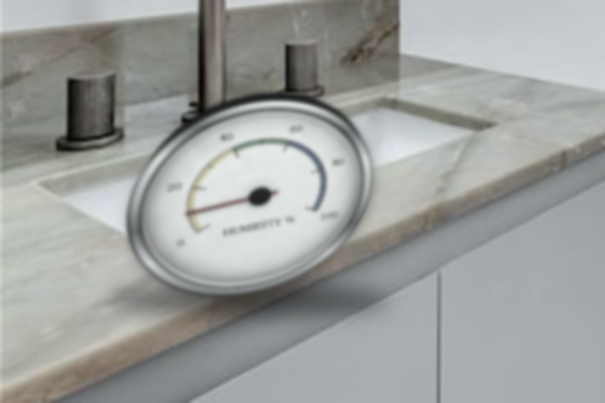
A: 10 %
